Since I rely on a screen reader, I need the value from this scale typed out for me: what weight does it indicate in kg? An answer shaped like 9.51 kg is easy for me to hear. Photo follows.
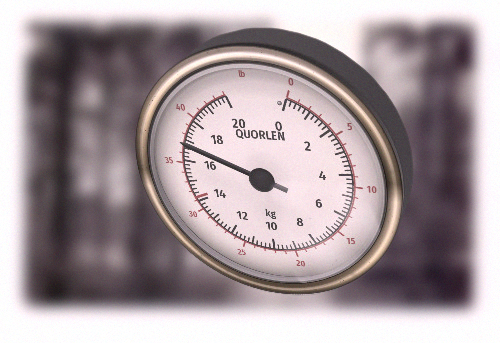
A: 17 kg
